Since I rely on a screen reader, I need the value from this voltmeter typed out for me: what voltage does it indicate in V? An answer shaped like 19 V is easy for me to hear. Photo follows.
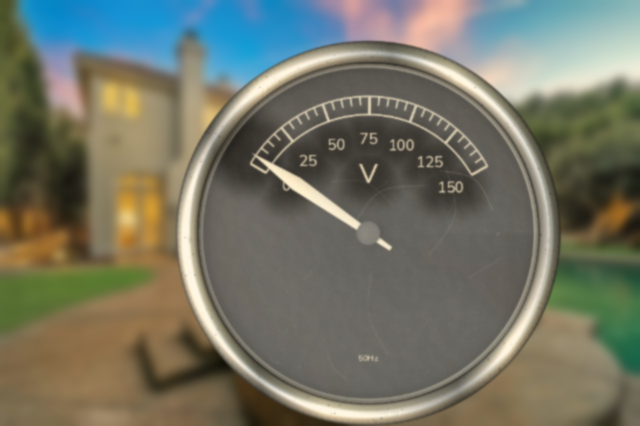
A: 5 V
